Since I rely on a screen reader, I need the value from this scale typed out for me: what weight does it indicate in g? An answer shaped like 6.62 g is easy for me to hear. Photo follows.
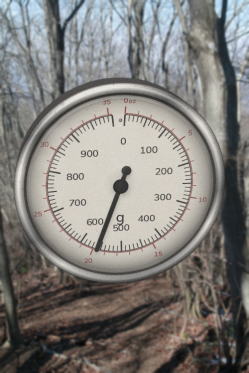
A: 560 g
